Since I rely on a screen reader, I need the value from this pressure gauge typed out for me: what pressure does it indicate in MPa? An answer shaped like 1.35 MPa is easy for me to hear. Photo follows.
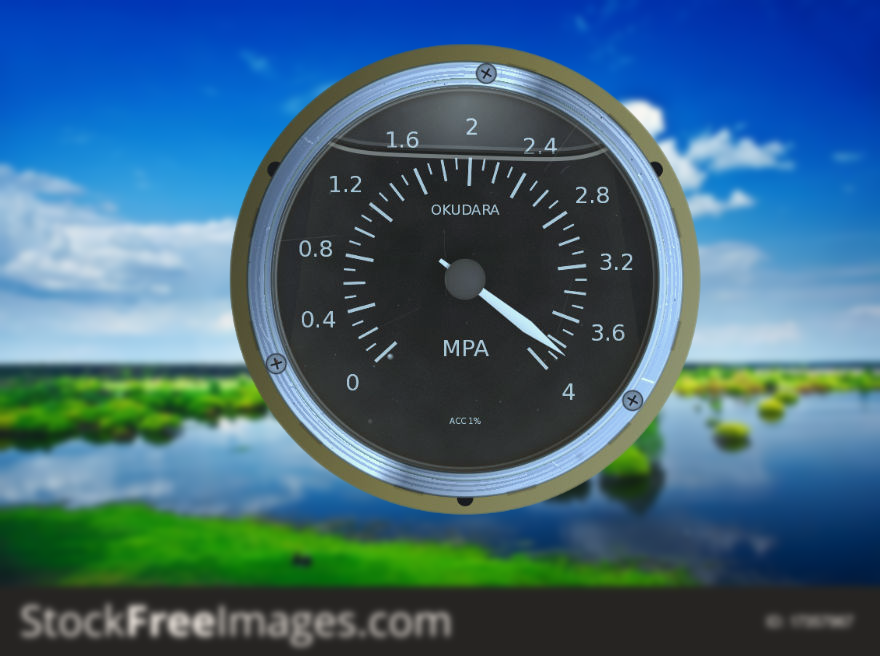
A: 3.85 MPa
